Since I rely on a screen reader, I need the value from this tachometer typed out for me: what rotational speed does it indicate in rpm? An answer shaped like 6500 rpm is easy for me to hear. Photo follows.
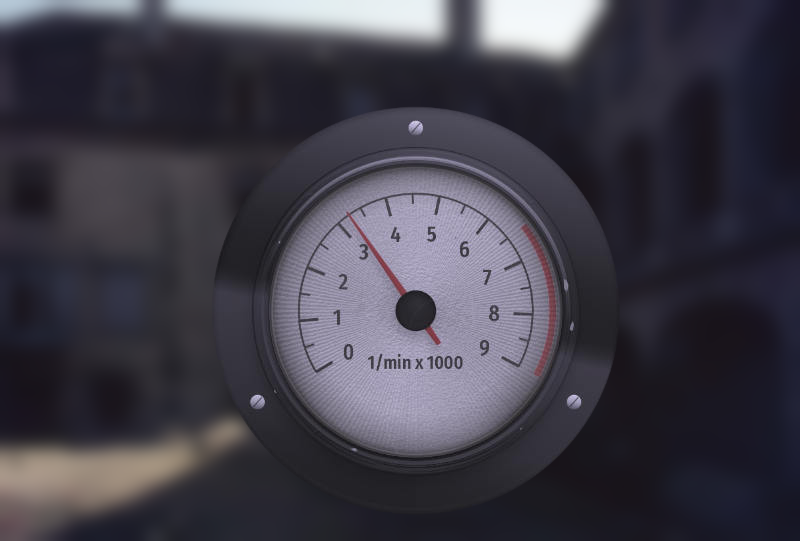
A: 3250 rpm
